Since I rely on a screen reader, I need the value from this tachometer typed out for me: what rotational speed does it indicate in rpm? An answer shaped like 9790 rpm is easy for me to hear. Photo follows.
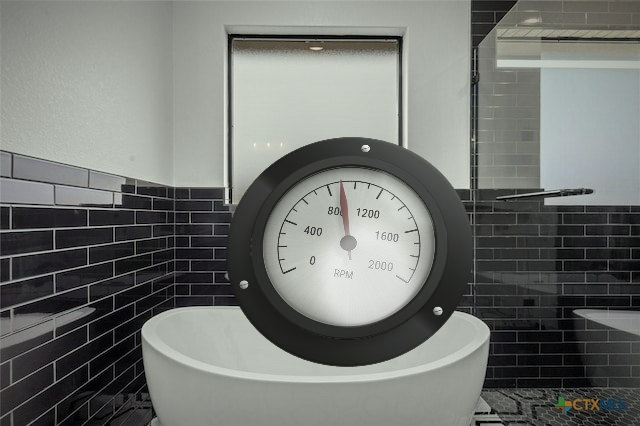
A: 900 rpm
